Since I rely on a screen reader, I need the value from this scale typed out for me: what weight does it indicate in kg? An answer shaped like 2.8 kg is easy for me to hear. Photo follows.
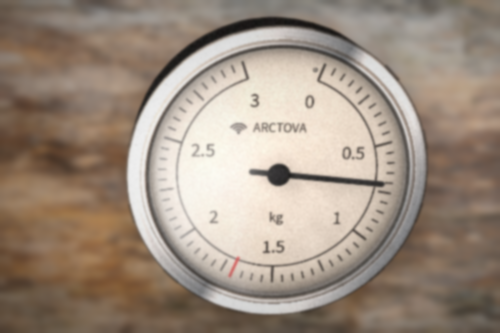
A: 0.7 kg
